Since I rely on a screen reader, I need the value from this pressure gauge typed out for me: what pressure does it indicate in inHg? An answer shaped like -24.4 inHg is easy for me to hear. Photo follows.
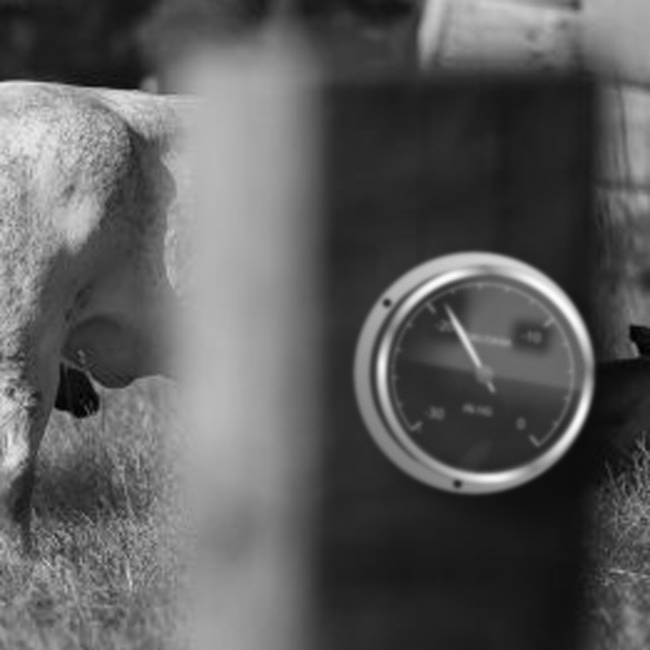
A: -19 inHg
